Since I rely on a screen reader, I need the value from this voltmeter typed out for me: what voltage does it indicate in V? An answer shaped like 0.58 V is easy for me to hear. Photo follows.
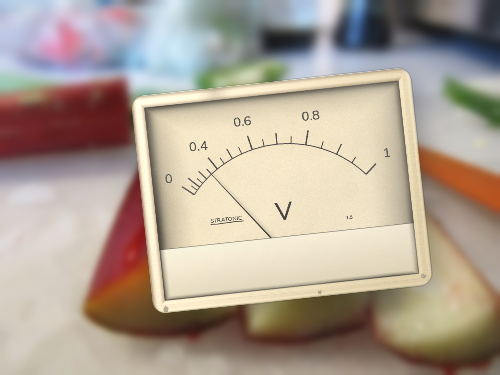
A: 0.35 V
